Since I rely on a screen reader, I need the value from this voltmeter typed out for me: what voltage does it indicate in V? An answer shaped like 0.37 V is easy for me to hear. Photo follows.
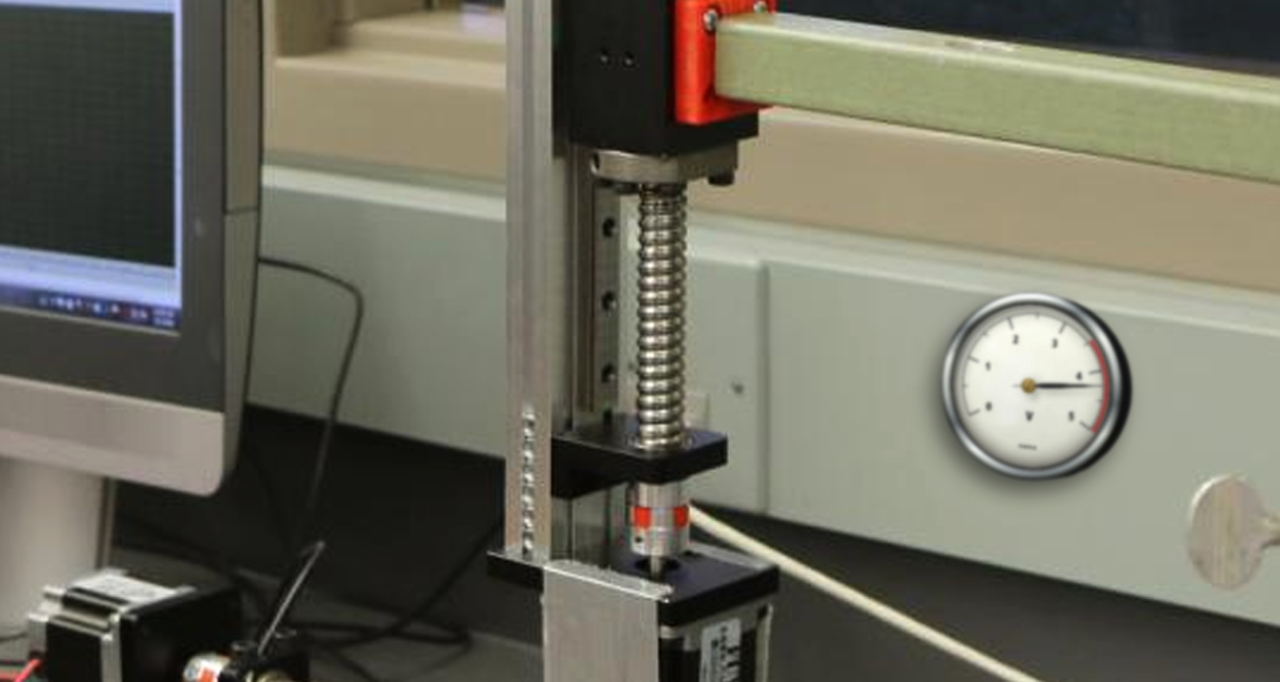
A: 4.25 V
